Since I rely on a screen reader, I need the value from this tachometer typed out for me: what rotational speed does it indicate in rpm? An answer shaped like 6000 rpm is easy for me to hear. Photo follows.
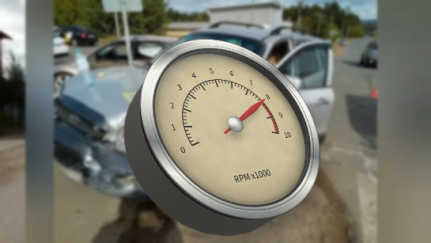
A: 8000 rpm
